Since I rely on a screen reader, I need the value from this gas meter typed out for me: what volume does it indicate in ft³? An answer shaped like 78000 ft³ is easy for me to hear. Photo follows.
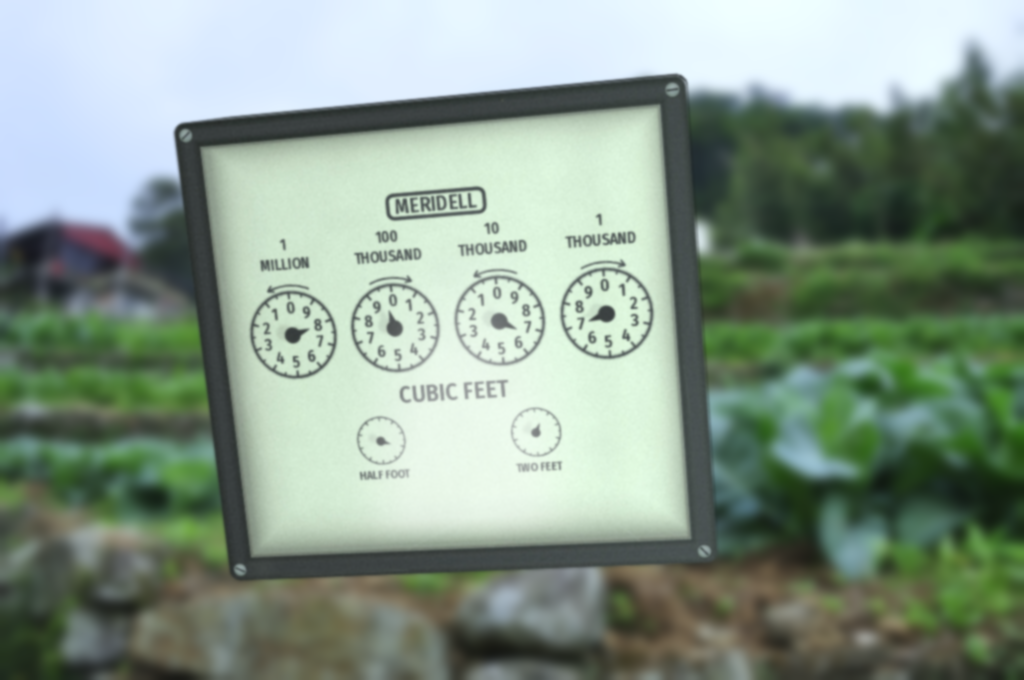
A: 796700 ft³
